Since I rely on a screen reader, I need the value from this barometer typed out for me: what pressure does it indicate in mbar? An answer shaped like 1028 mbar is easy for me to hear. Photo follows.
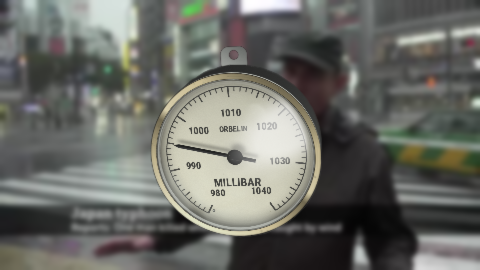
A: 995 mbar
